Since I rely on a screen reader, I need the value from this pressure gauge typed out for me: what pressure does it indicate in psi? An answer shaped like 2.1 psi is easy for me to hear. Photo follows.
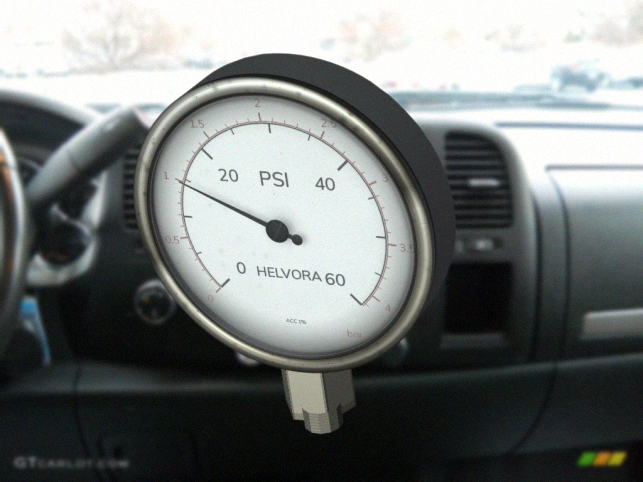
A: 15 psi
